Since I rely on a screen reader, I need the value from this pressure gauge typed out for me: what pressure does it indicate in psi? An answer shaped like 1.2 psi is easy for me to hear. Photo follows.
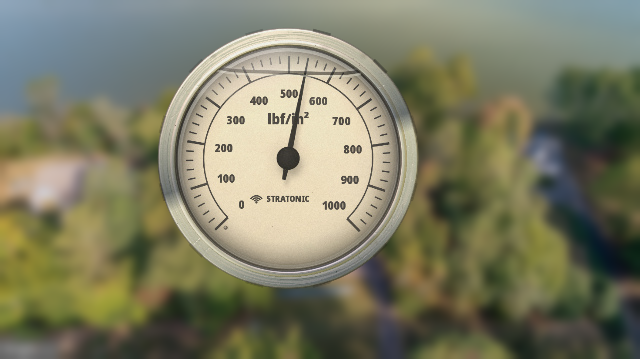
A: 540 psi
